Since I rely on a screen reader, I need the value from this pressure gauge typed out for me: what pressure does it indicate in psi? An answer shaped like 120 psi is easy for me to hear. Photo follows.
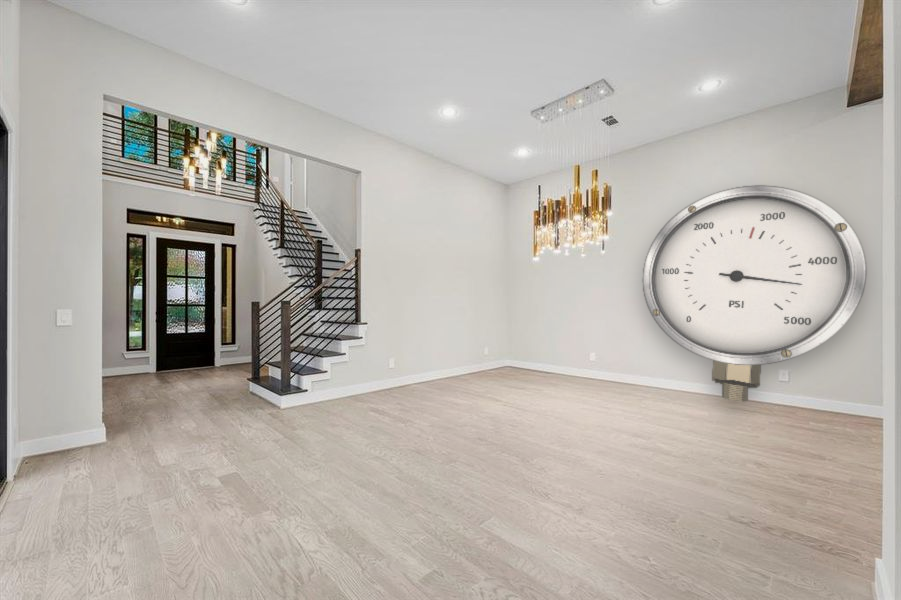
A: 4400 psi
